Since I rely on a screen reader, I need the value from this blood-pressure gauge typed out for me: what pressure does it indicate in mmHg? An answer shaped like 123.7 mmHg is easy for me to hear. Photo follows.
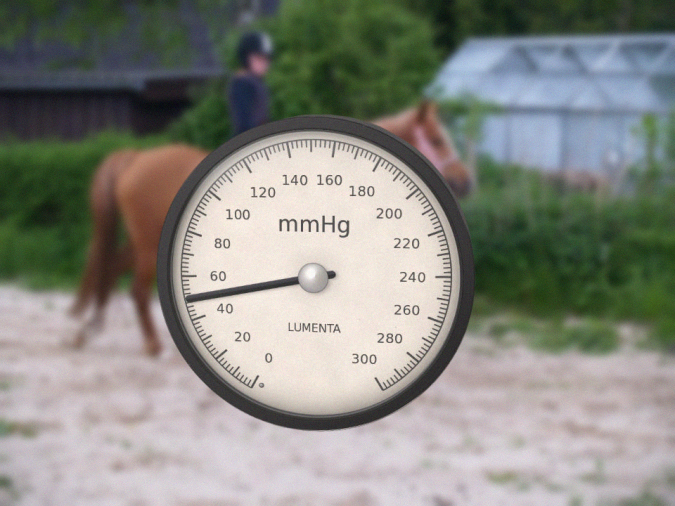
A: 50 mmHg
